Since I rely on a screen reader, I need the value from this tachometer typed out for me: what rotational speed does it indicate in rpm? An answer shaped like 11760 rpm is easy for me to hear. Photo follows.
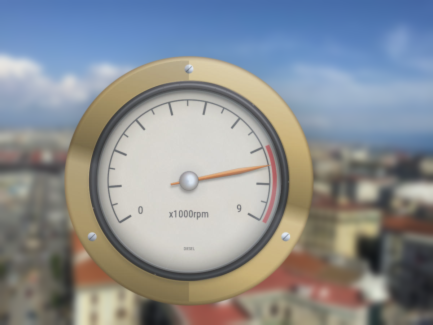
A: 7500 rpm
